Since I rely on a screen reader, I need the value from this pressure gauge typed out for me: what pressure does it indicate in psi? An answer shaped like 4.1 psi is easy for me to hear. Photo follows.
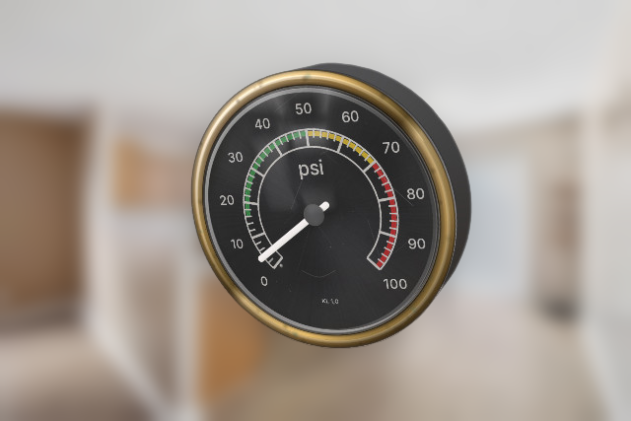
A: 4 psi
